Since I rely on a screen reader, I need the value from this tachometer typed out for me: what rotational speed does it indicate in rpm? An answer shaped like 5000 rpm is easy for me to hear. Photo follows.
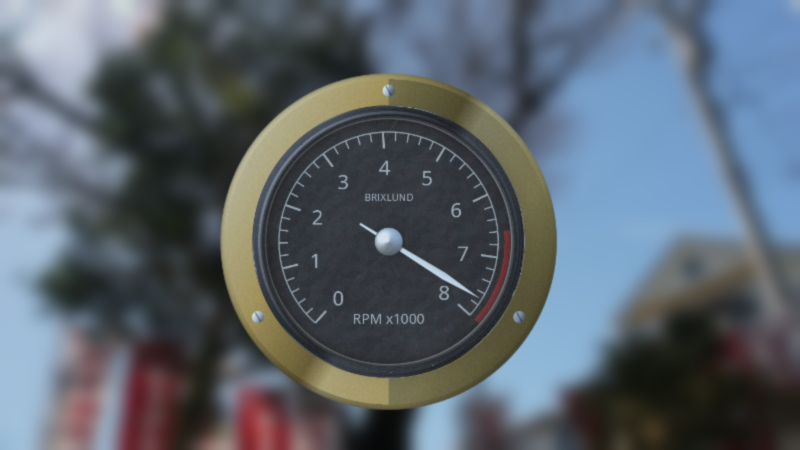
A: 7700 rpm
